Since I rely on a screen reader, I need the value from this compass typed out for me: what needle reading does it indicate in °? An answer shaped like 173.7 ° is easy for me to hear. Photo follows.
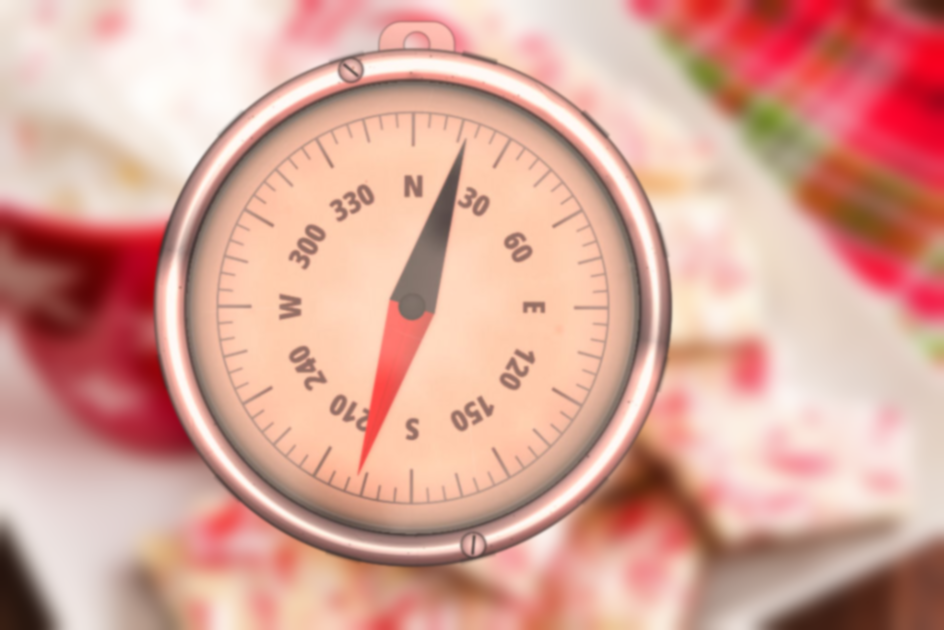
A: 197.5 °
